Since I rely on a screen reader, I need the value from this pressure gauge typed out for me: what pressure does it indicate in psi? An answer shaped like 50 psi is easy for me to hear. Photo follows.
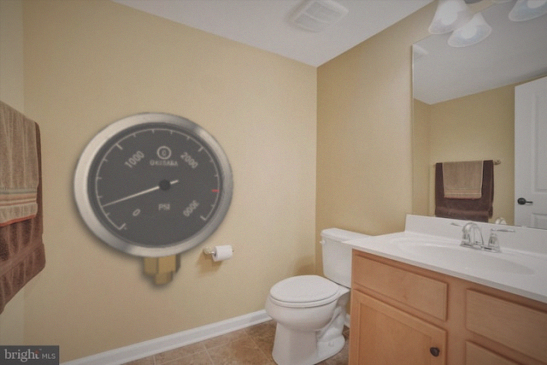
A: 300 psi
